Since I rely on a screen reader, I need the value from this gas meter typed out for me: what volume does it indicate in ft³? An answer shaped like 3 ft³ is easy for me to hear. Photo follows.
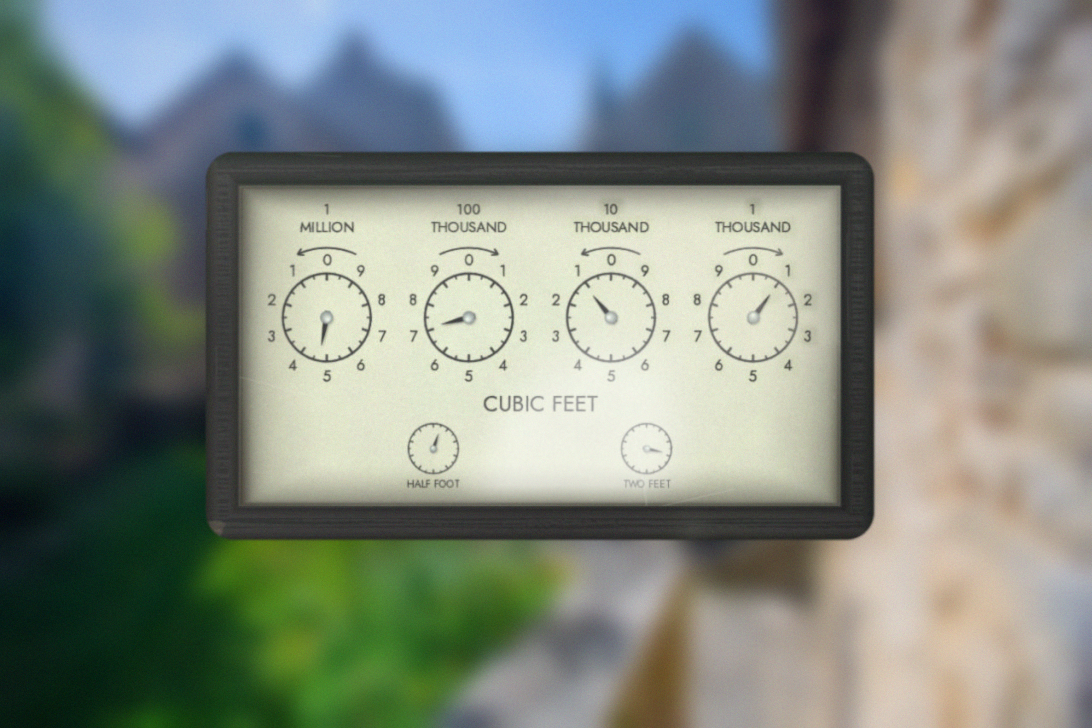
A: 471100 ft³
